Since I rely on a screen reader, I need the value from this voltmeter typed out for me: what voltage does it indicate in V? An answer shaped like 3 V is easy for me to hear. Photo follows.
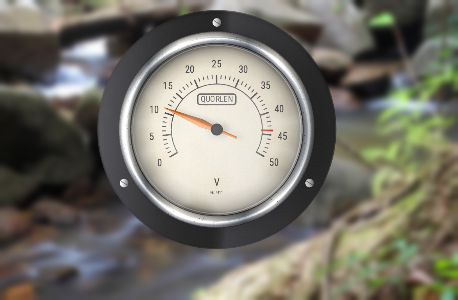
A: 11 V
